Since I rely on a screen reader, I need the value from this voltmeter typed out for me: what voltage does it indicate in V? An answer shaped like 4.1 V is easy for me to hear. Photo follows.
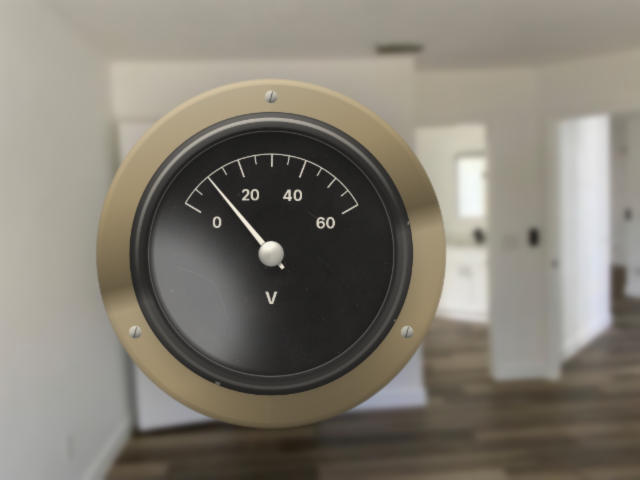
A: 10 V
